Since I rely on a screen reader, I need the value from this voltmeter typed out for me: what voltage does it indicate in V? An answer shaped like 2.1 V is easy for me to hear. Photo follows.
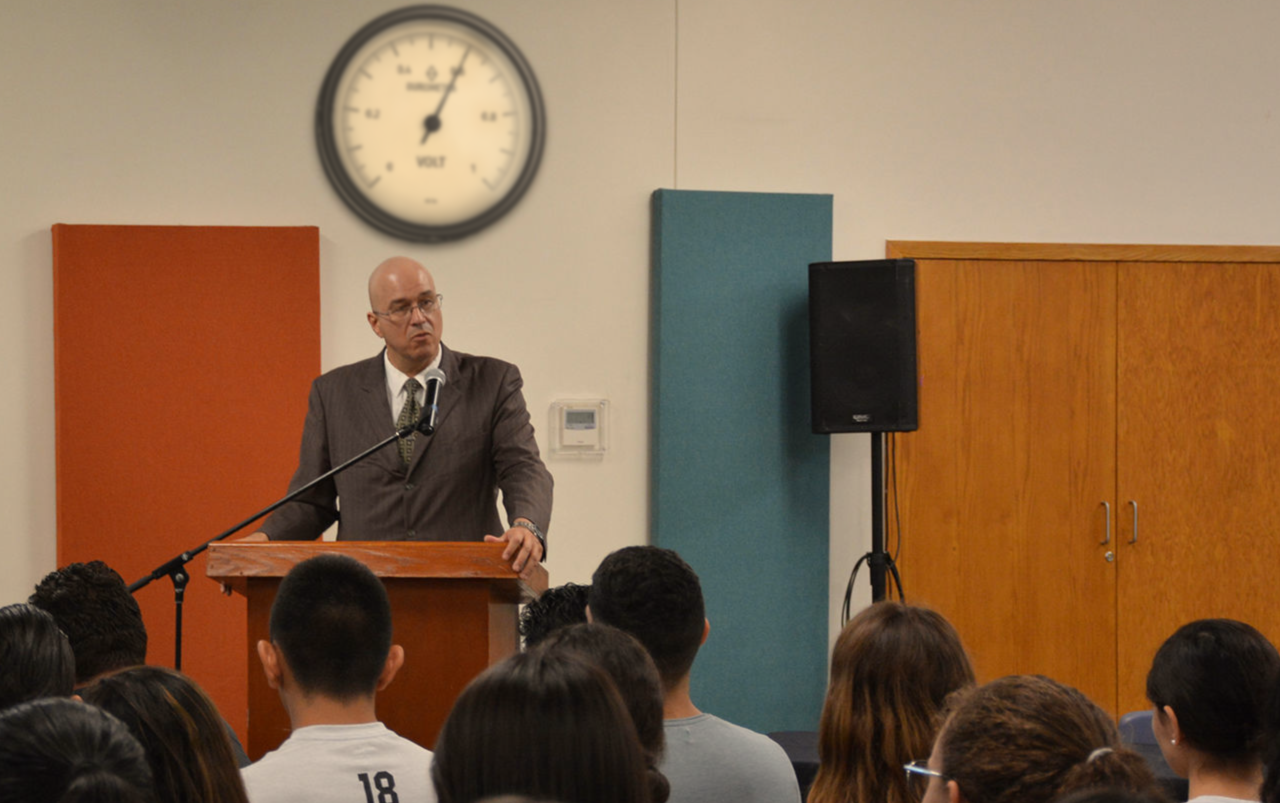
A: 0.6 V
